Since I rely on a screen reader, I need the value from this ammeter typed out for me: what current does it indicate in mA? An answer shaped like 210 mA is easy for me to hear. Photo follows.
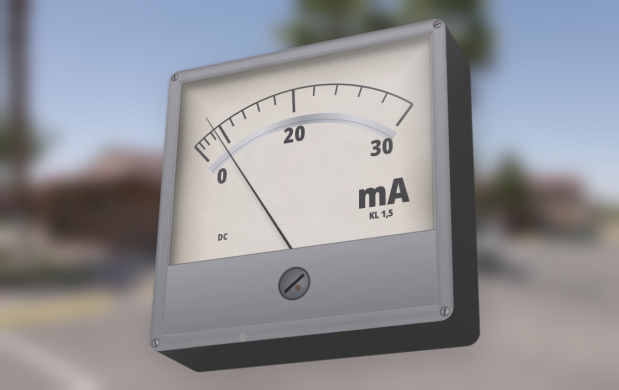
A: 9 mA
